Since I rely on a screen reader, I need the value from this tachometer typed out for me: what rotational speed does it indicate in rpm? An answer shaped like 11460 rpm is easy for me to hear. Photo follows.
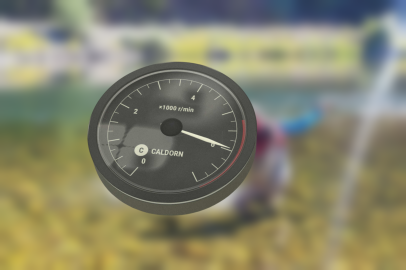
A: 6000 rpm
